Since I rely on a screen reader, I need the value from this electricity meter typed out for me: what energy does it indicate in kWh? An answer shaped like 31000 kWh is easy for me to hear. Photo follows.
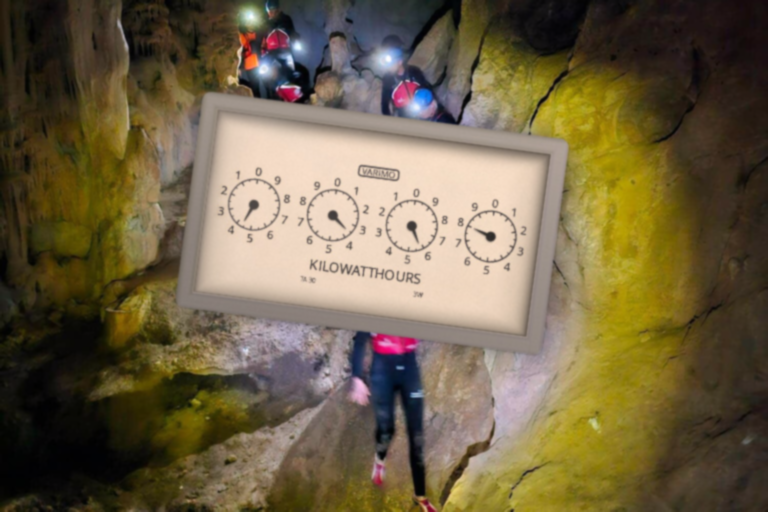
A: 4358 kWh
